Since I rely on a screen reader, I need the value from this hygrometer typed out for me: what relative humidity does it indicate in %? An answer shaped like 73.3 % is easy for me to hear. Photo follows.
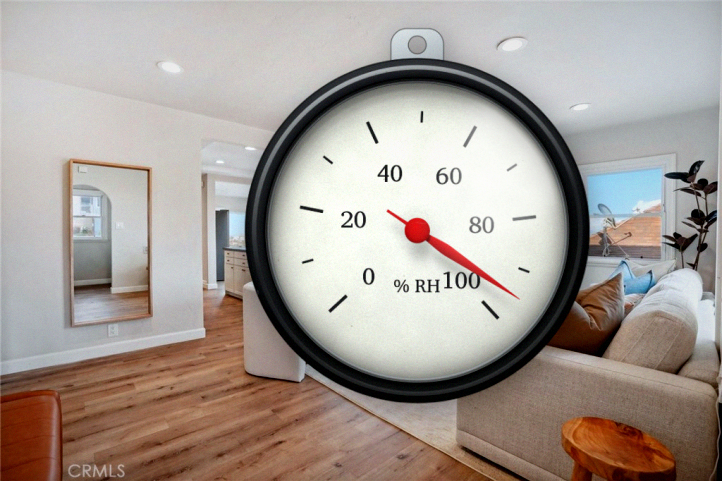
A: 95 %
